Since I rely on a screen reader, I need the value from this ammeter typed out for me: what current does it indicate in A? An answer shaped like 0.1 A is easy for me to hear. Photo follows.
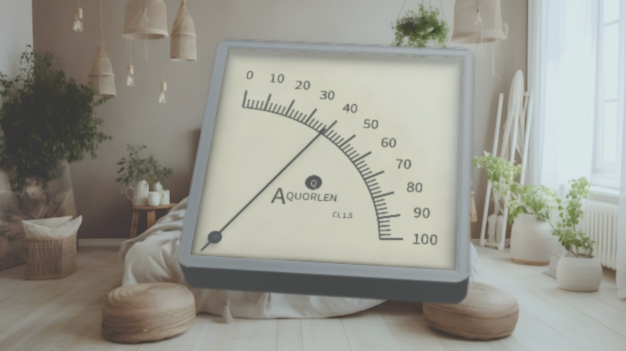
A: 40 A
